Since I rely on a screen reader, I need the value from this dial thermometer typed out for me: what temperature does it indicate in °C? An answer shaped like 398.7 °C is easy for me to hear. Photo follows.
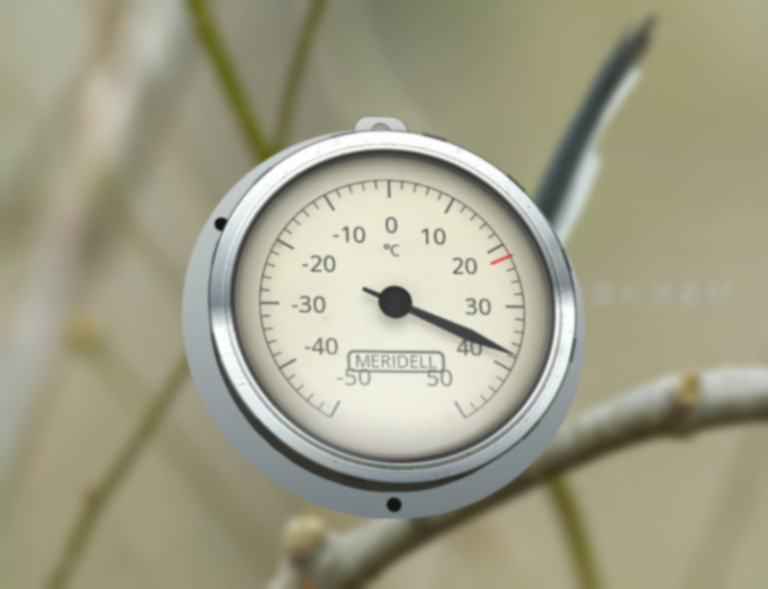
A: 38 °C
